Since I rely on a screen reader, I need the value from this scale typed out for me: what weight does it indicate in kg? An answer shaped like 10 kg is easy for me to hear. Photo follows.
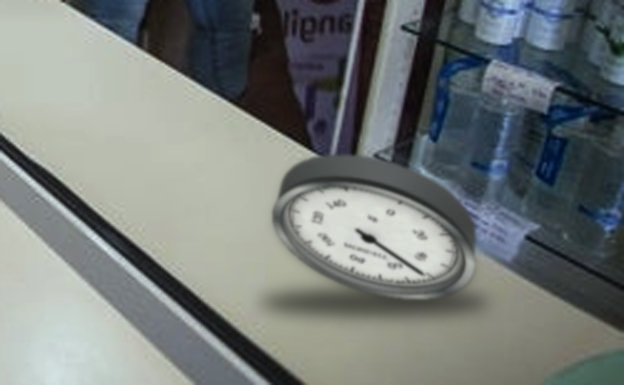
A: 50 kg
